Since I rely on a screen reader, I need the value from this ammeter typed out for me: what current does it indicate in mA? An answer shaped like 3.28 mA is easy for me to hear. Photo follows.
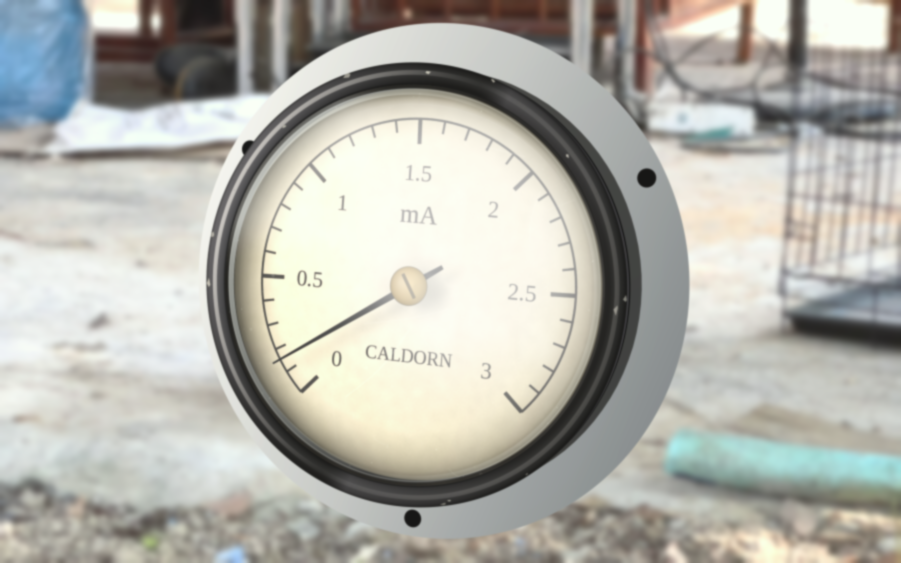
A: 0.15 mA
